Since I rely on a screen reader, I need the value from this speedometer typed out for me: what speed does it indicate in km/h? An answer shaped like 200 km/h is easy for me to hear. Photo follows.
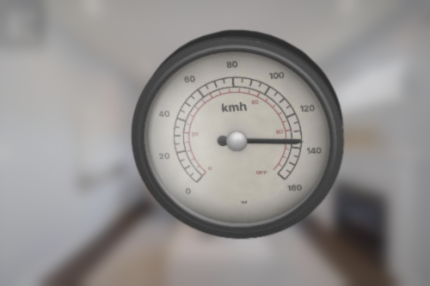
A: 135 km/h
